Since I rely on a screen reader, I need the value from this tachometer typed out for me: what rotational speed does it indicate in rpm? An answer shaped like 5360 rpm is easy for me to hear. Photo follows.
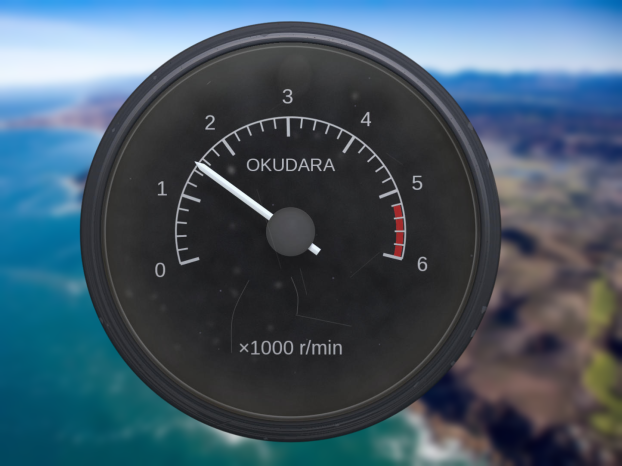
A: 1500 rpm
